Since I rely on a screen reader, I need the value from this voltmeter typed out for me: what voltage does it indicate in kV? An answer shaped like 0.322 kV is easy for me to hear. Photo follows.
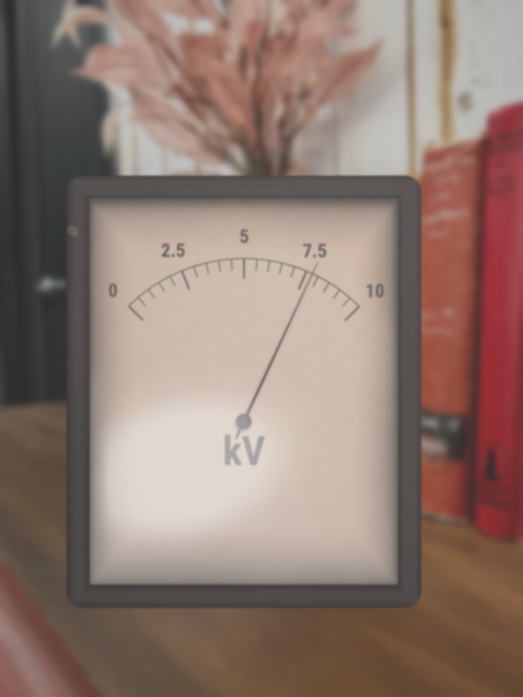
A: 7.75 kV
